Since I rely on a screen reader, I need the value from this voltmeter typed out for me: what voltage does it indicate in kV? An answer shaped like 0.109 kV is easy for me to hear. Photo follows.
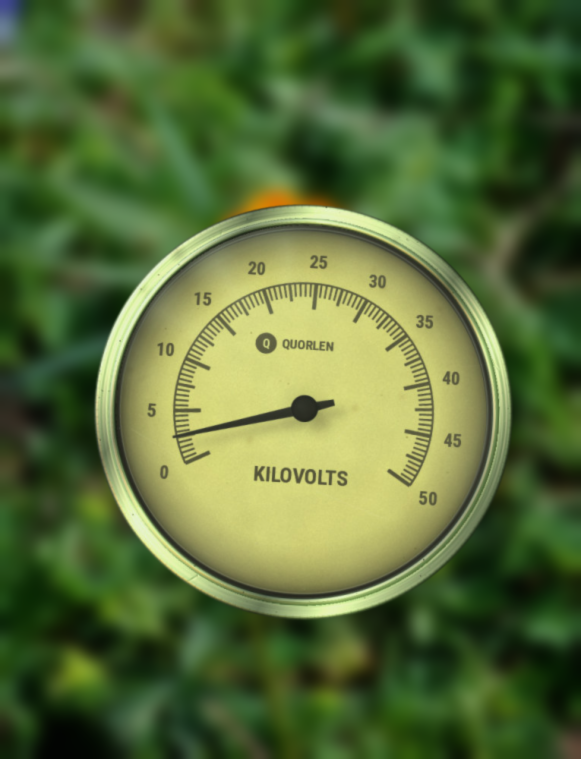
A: 2.5 kV
